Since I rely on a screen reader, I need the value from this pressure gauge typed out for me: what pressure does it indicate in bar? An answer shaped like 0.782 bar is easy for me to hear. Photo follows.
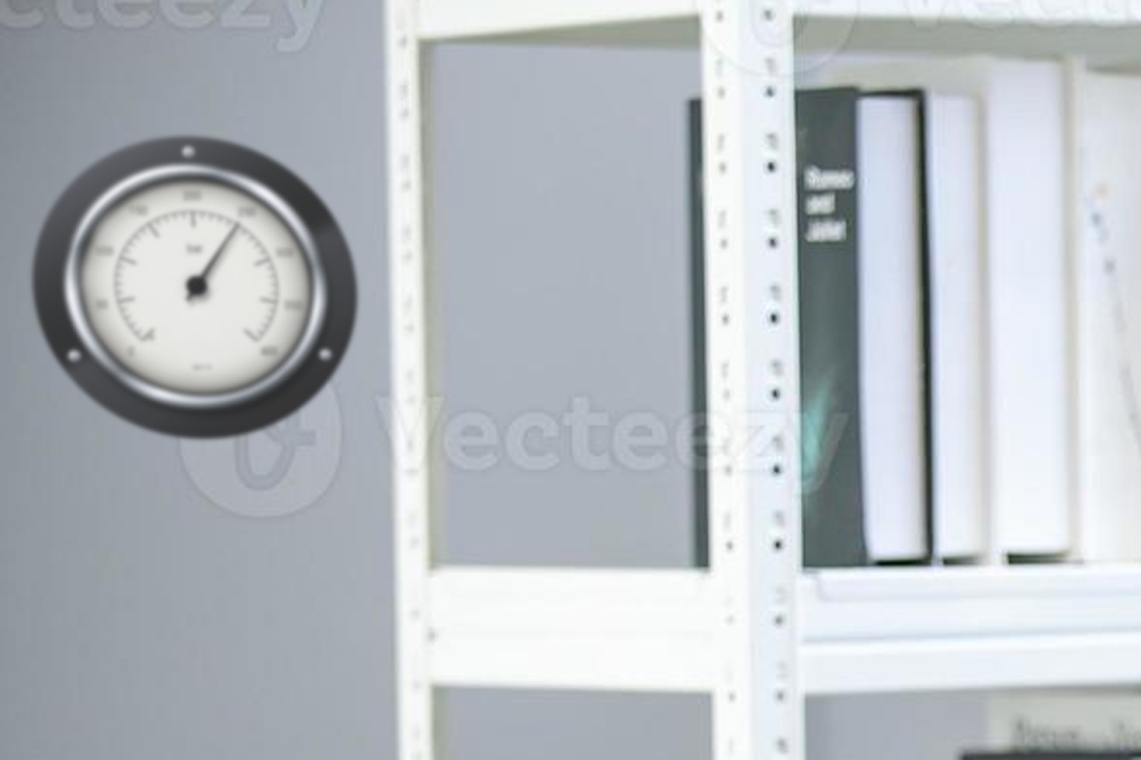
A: 250 bar
